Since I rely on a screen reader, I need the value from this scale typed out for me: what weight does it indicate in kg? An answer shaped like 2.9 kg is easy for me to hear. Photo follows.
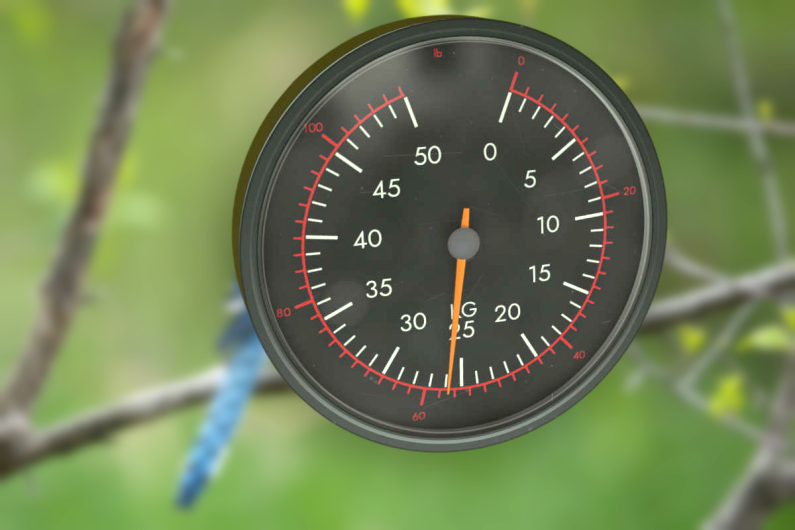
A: 26 kg
